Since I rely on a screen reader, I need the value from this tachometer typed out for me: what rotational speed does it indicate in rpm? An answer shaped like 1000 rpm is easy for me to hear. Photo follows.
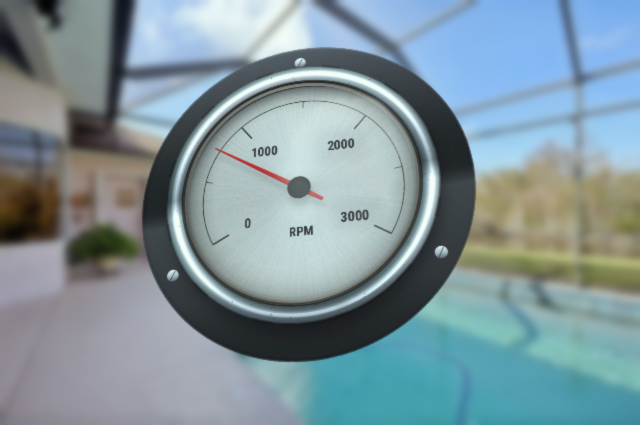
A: 750 rpm
